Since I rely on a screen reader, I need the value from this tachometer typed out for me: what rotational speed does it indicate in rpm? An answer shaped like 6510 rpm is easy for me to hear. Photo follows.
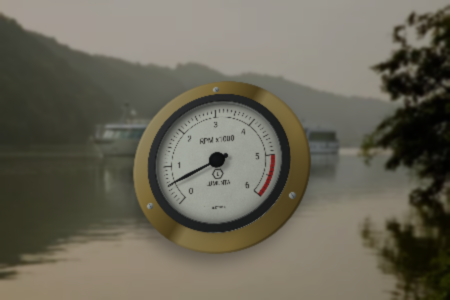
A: 500 rpm
